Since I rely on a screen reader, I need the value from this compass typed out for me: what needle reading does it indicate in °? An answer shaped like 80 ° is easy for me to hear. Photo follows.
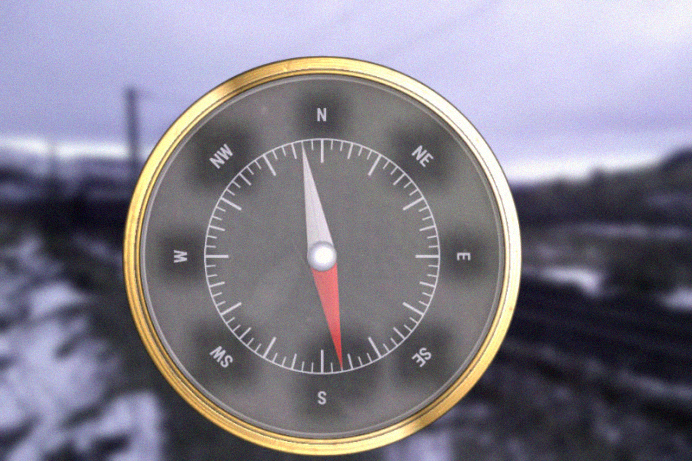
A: 170 °
